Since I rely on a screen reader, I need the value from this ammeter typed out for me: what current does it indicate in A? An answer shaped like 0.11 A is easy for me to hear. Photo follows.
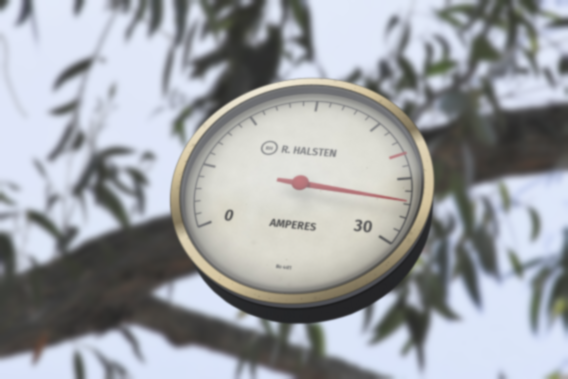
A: 27 A
